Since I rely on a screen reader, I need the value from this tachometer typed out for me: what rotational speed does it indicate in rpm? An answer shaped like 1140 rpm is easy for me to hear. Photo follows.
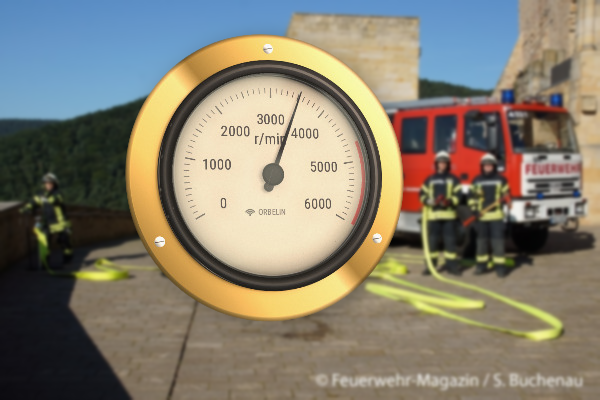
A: 3500 rpm
